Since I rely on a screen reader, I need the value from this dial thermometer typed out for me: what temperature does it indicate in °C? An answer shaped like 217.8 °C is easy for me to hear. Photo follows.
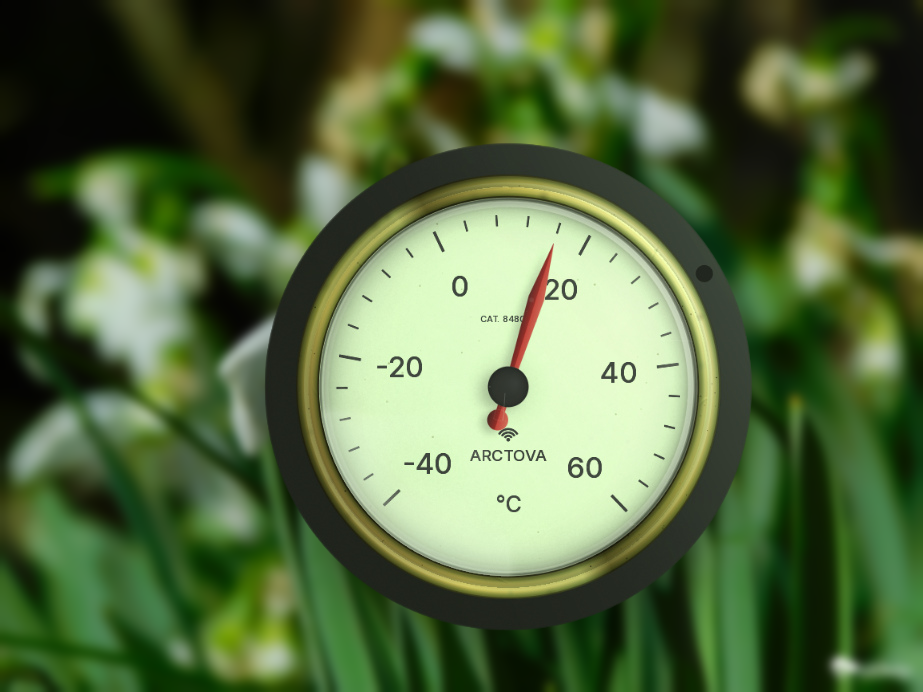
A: 16 °C
